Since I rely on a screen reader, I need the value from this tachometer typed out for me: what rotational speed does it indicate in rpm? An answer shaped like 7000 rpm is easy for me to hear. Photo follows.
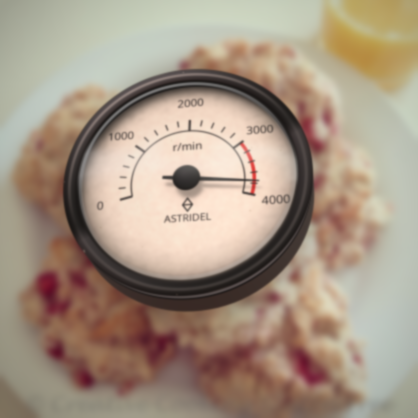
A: 3800 rpm
